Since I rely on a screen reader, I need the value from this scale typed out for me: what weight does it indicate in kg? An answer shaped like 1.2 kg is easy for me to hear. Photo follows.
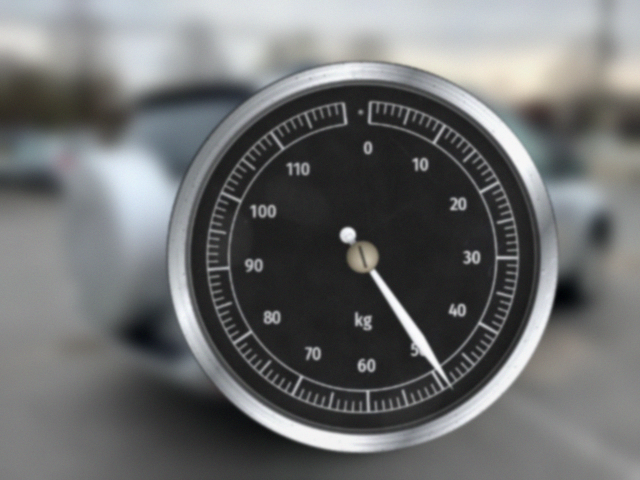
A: 49 kg
